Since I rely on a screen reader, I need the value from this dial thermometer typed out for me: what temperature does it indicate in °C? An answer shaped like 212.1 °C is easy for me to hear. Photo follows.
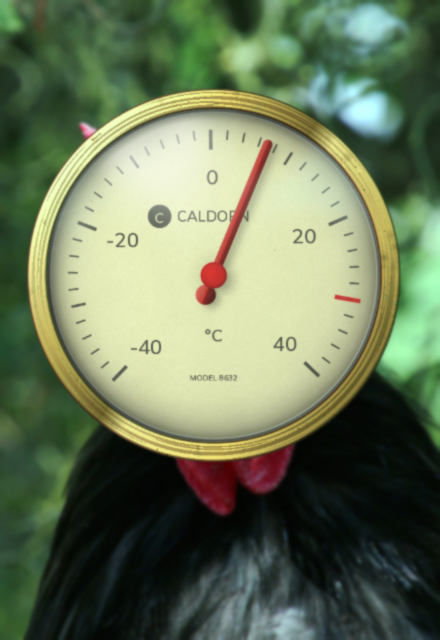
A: 7 °C
